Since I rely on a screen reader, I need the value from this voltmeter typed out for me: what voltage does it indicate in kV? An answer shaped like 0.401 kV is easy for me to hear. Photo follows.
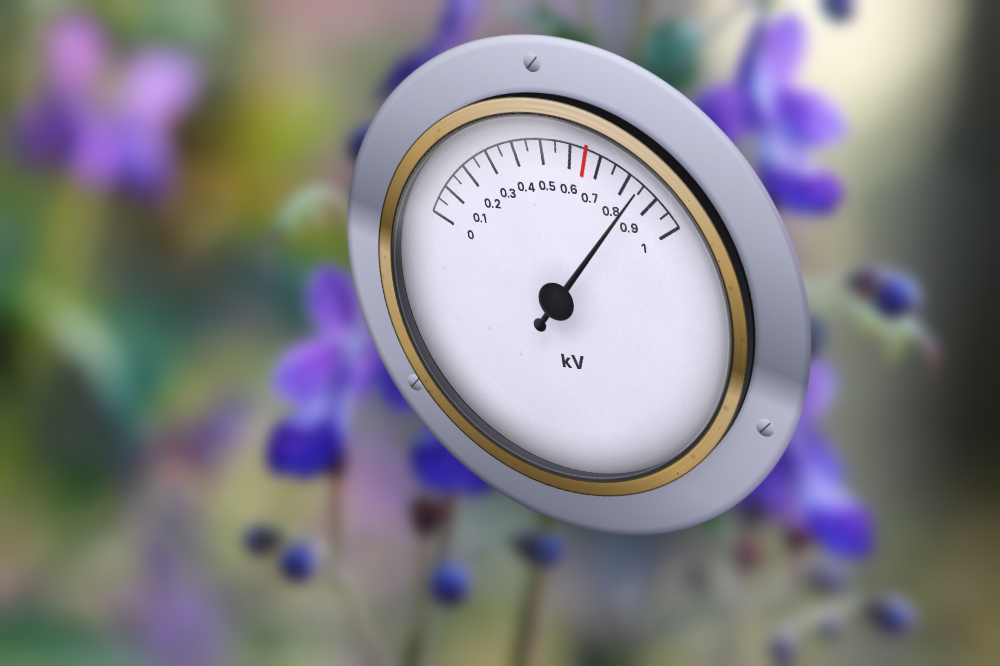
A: 0.85 kV
